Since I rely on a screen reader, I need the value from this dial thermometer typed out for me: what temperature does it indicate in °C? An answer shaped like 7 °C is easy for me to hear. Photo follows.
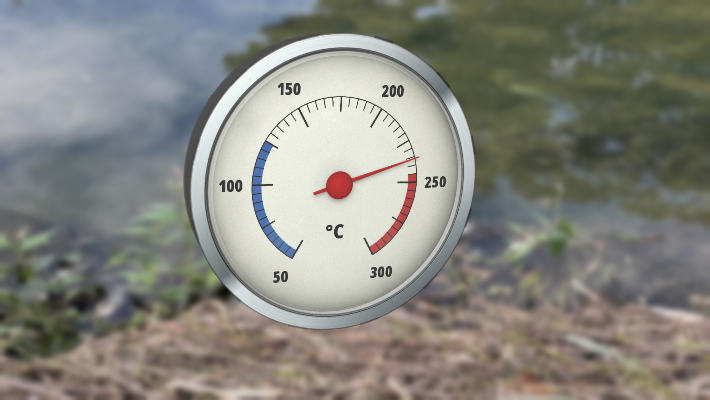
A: 235 °C
